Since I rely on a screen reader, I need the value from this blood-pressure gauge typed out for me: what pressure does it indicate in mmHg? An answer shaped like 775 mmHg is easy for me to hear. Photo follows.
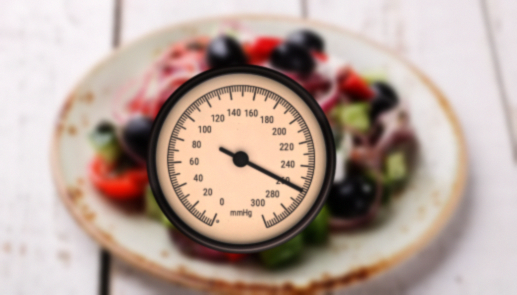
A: 260 mmHg
